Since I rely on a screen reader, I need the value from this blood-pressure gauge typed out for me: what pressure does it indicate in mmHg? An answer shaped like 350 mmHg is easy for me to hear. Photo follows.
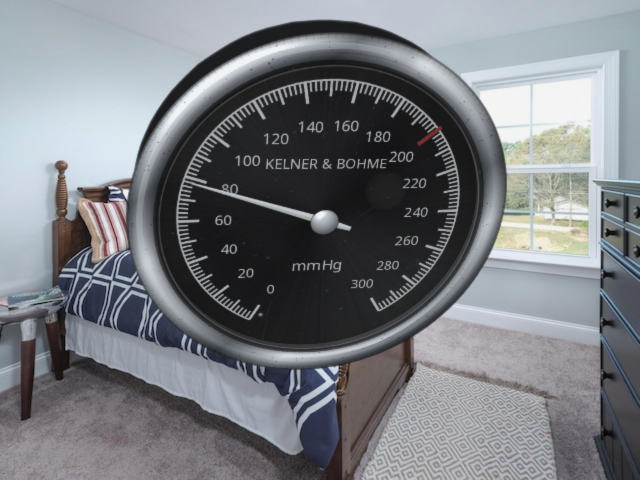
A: 80 mmHg
